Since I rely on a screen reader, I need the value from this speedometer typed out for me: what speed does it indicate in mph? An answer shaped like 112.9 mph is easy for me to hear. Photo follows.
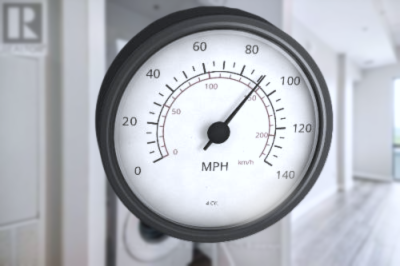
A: 90 mph
